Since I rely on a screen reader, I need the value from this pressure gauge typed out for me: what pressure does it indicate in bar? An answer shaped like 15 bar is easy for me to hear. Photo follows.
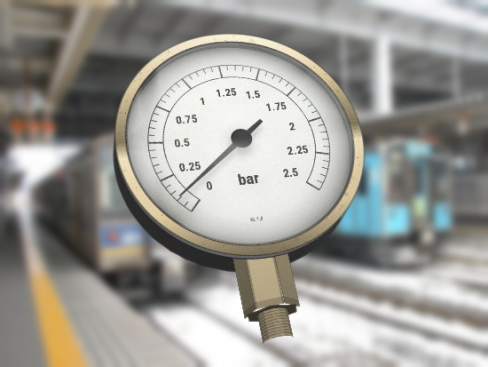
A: 0.1 bar
